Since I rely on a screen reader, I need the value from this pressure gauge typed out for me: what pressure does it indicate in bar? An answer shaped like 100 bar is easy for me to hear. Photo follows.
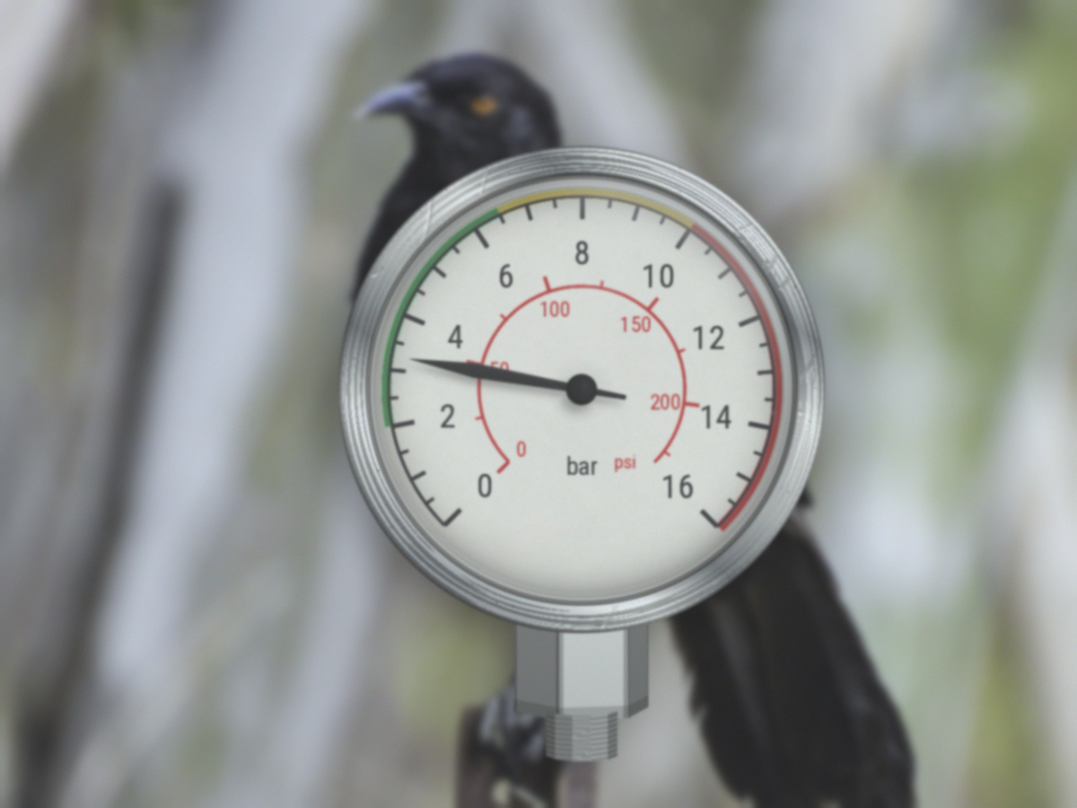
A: 3.25 bar
